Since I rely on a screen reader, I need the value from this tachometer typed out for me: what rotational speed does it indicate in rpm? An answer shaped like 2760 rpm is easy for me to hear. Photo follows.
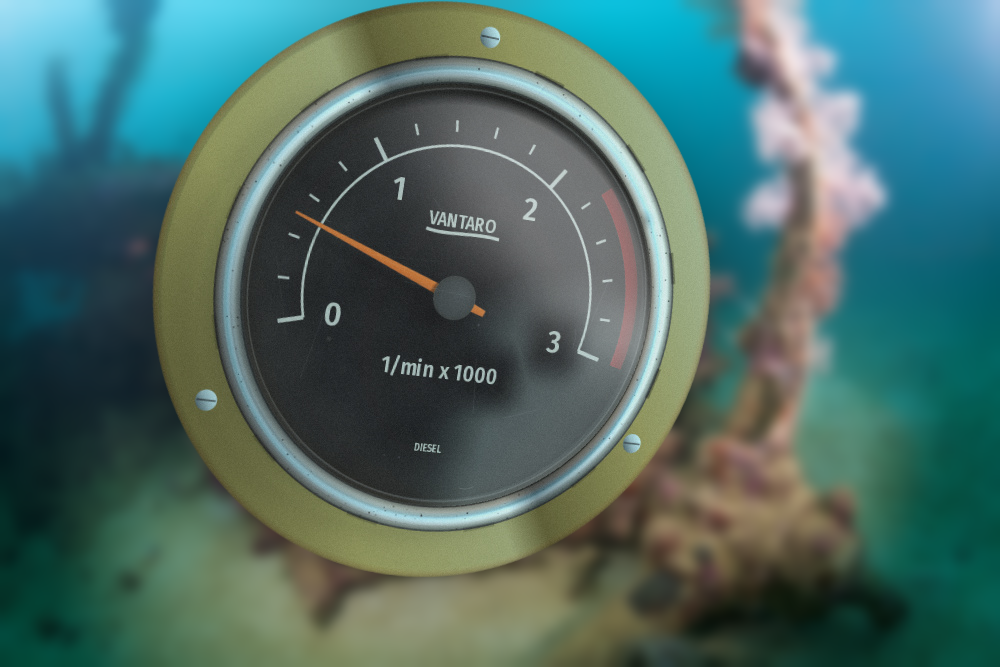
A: 500 rpm
